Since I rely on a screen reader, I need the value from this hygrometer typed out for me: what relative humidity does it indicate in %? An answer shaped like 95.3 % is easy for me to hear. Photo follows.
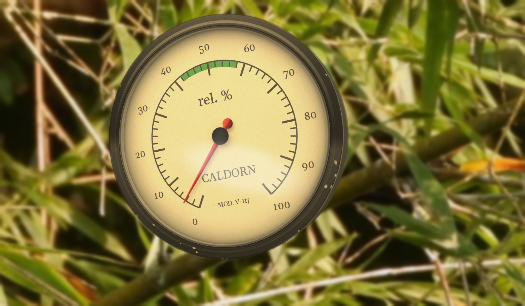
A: 4 %
